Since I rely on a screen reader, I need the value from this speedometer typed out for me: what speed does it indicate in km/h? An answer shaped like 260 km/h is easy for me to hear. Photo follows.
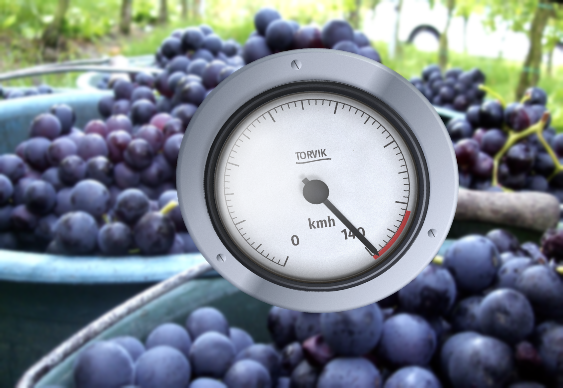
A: 138 km/h
